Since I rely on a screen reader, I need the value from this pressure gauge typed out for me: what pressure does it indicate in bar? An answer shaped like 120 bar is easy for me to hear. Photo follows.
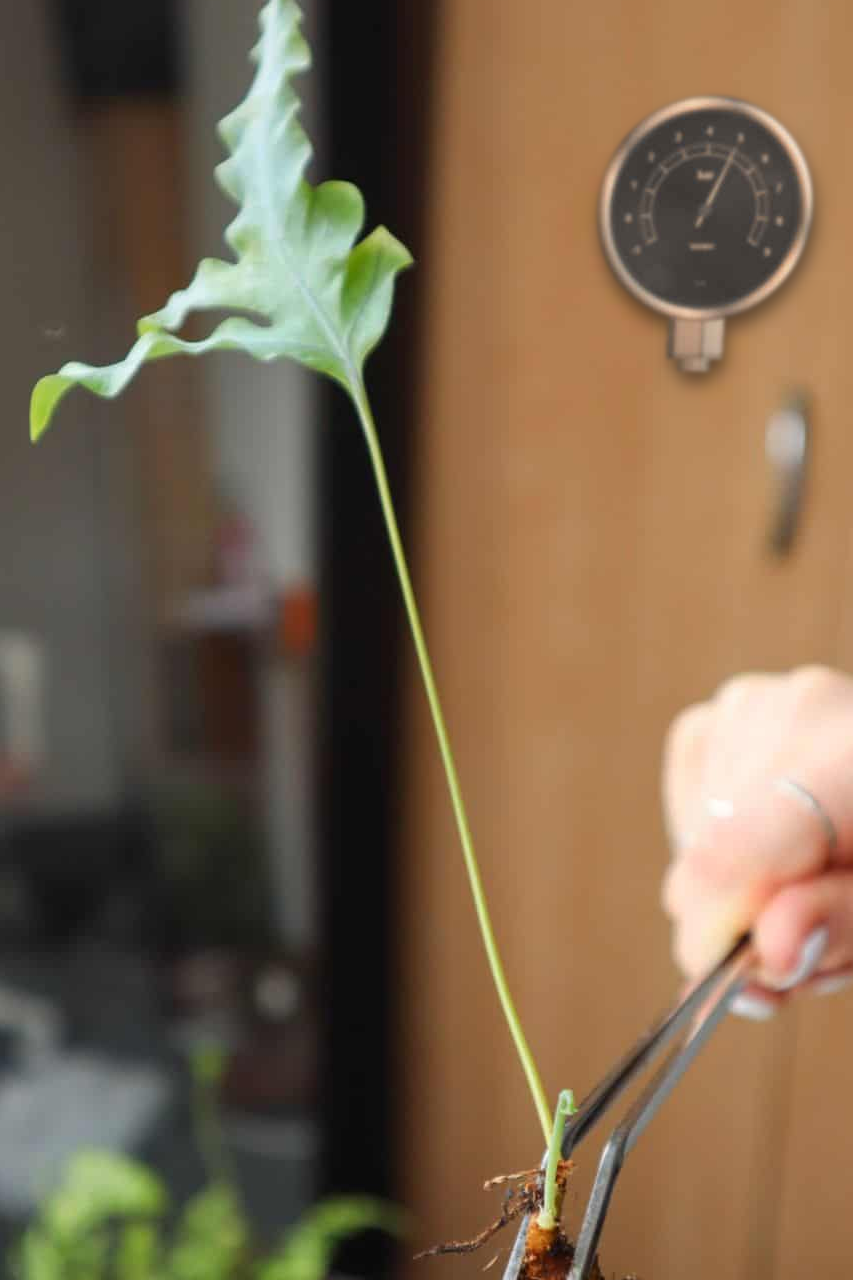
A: 5 bar
